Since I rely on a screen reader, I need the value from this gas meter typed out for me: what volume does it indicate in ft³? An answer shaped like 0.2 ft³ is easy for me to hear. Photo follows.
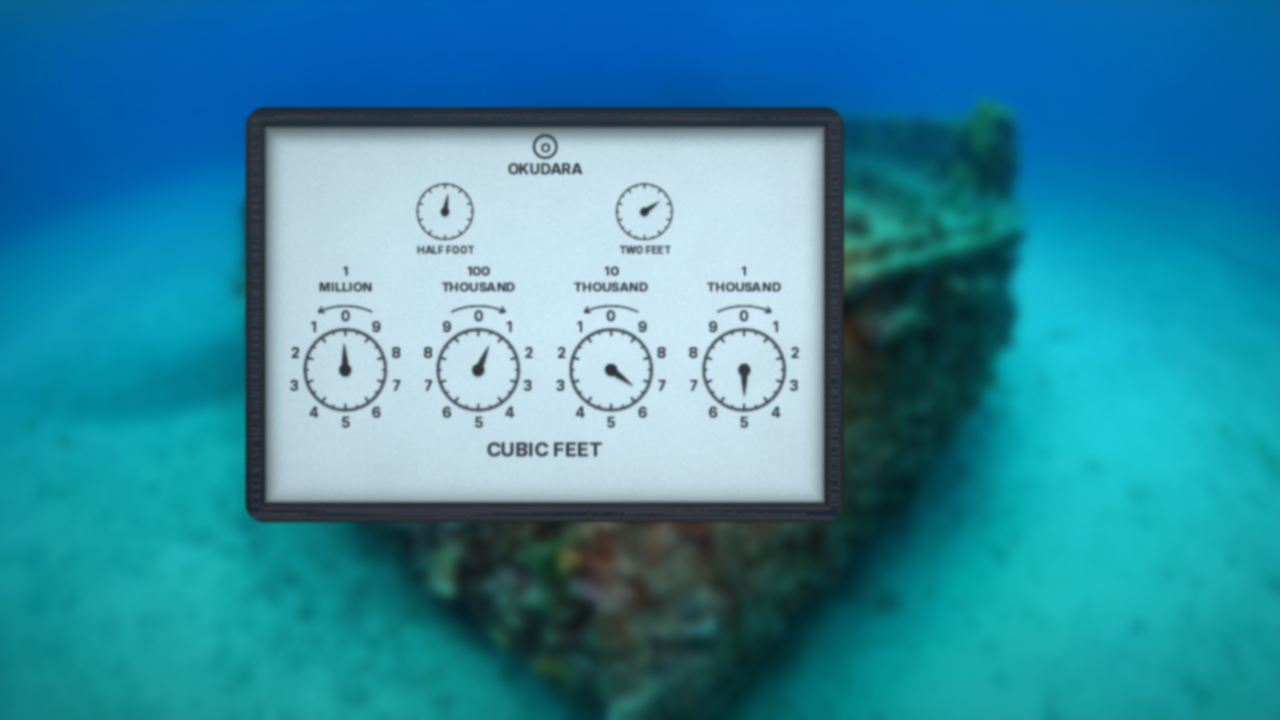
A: 6500 ft³
